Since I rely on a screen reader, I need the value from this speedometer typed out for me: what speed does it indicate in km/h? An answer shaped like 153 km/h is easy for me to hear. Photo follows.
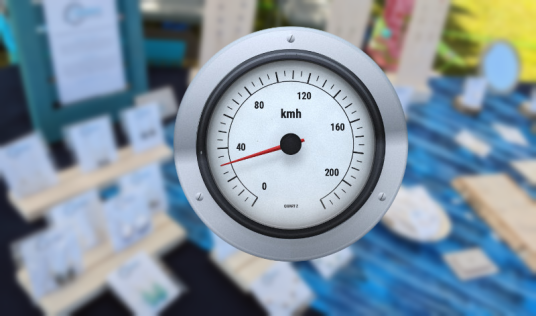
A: 30 km/h
